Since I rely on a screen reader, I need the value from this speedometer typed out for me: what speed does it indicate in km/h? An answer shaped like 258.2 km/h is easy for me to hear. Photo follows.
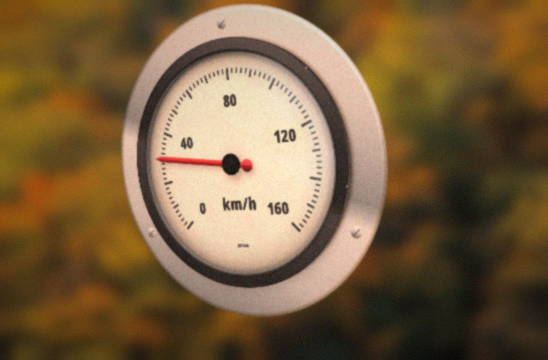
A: 30 km/h
